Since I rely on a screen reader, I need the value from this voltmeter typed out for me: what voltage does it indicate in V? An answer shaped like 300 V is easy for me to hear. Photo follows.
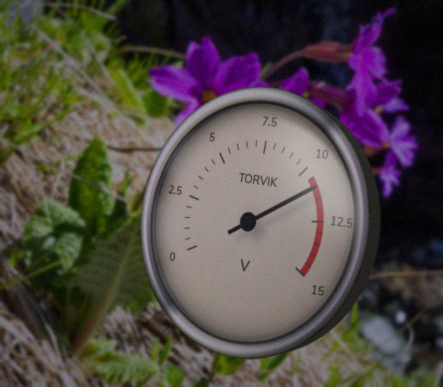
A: 11 V
